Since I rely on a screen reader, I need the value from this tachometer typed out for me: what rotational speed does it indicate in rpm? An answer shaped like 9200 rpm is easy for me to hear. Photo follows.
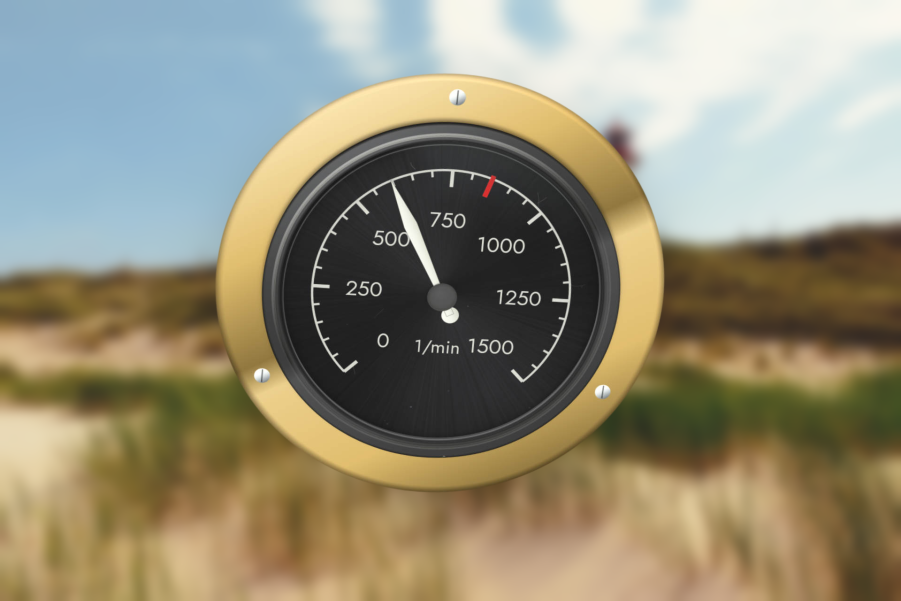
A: 600 rpm
